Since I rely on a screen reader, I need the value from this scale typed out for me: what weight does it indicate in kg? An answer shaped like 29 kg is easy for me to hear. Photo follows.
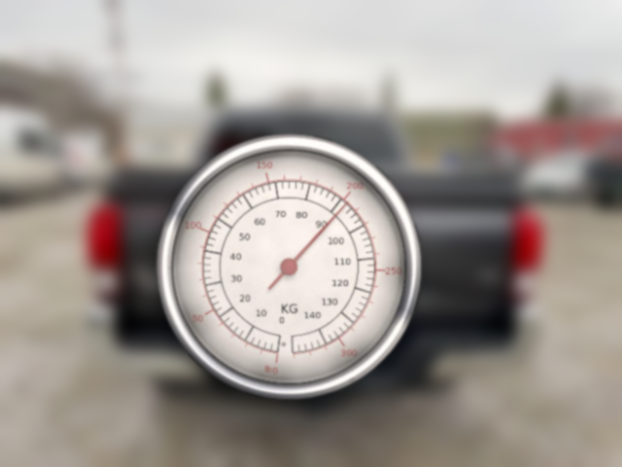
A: 92 kg
